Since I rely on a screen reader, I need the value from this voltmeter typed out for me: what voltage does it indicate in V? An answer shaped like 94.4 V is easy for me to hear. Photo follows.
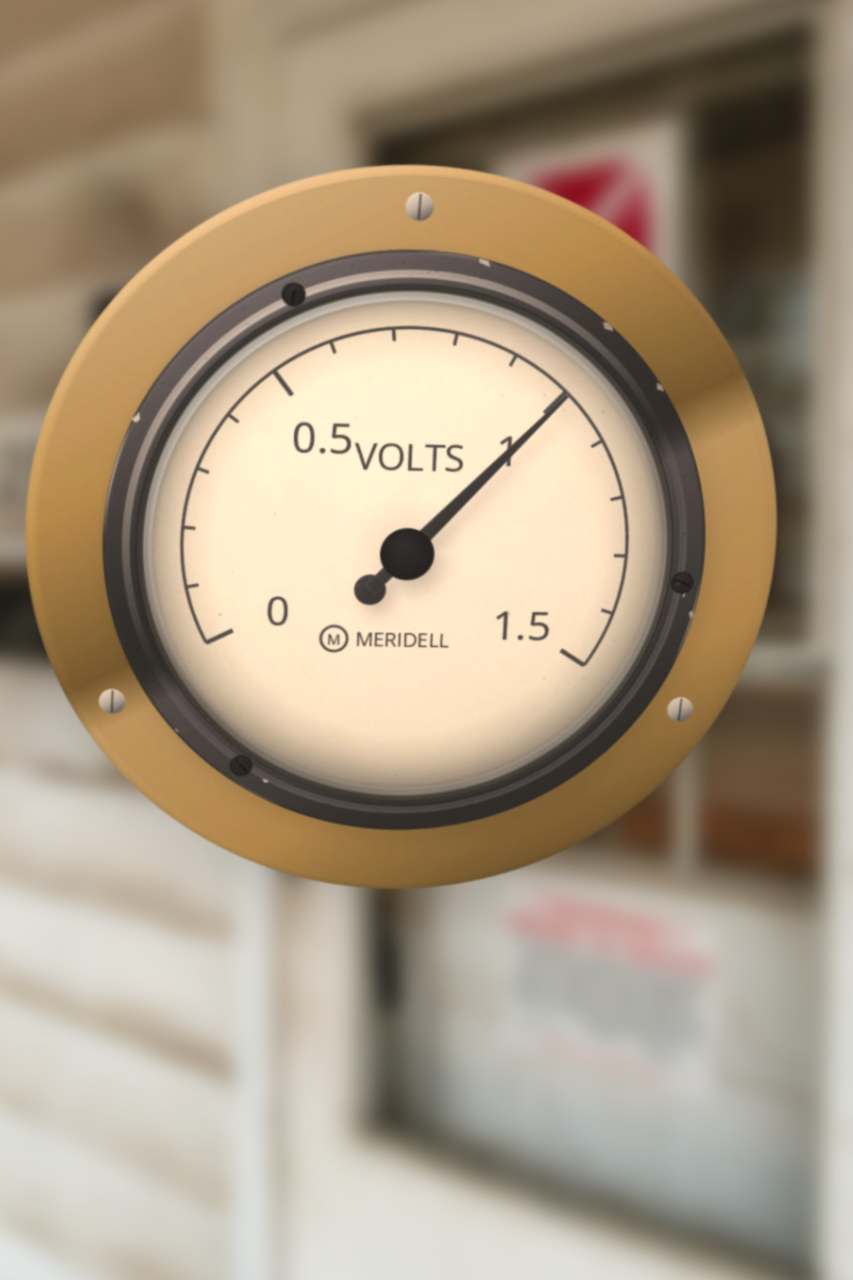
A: 1 V
